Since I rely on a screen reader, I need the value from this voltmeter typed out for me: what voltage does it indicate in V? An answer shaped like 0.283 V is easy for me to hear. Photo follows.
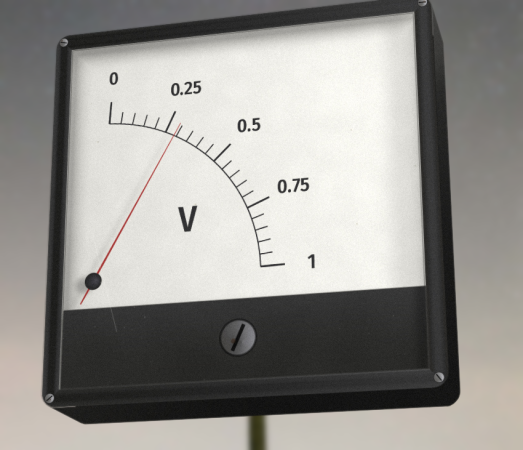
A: 0.3 V
